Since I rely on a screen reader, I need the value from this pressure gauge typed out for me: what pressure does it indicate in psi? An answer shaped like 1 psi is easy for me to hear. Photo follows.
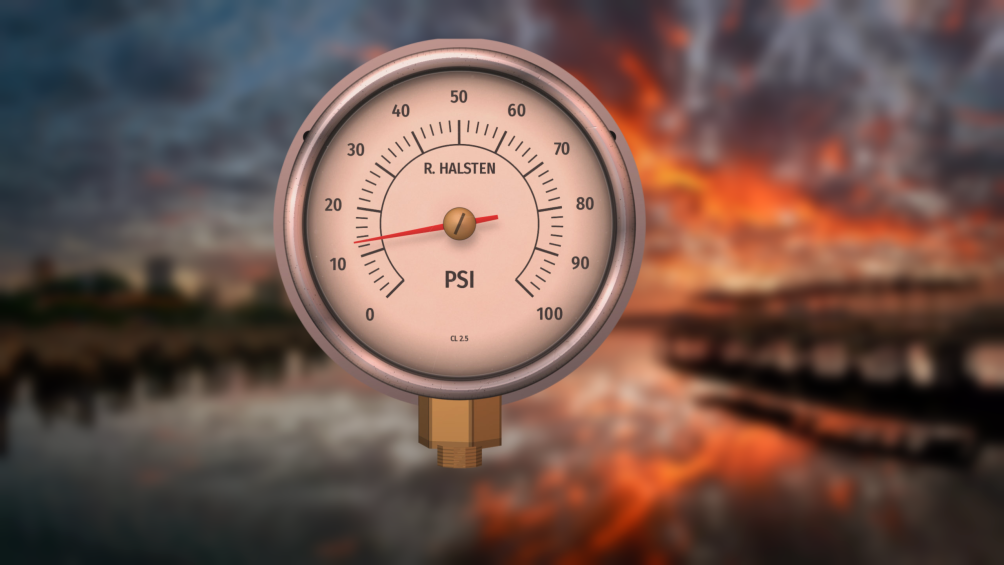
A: 13 psi
